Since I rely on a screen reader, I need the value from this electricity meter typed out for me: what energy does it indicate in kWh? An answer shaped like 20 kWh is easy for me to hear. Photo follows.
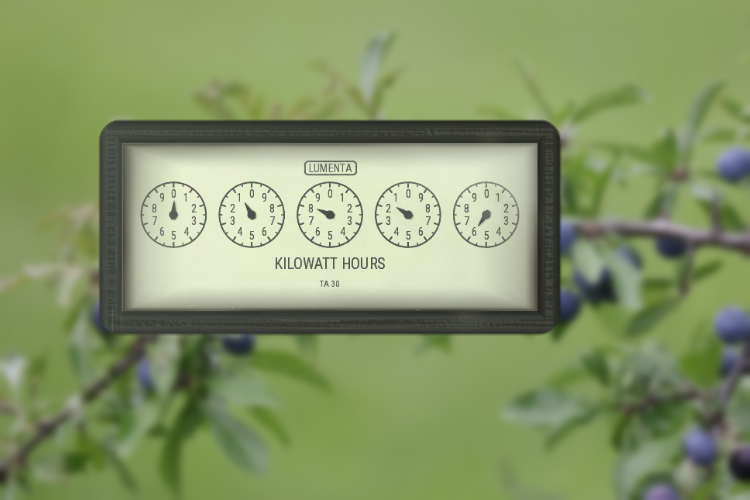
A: 816 kWh
